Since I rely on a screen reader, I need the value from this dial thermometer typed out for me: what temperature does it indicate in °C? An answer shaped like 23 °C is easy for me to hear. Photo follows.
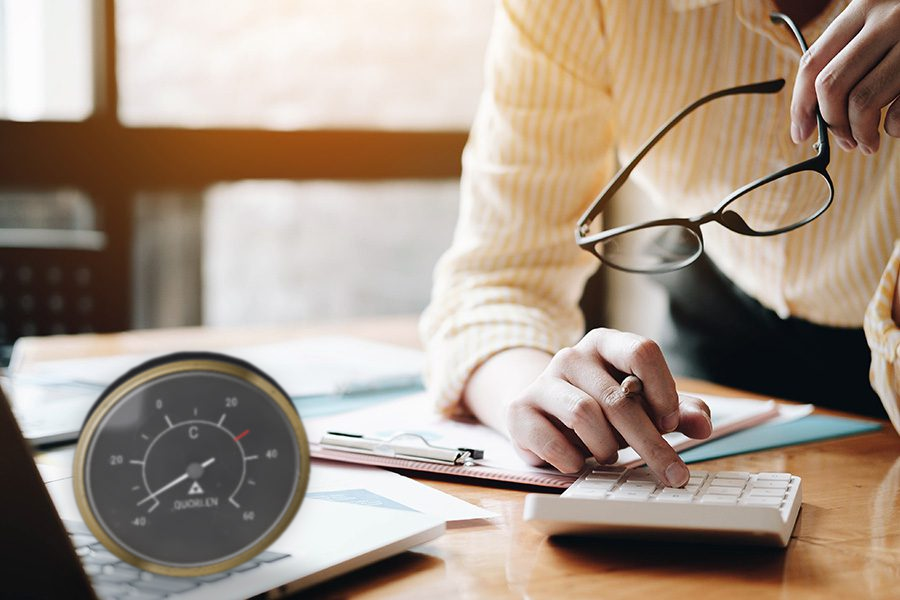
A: -35 °C
